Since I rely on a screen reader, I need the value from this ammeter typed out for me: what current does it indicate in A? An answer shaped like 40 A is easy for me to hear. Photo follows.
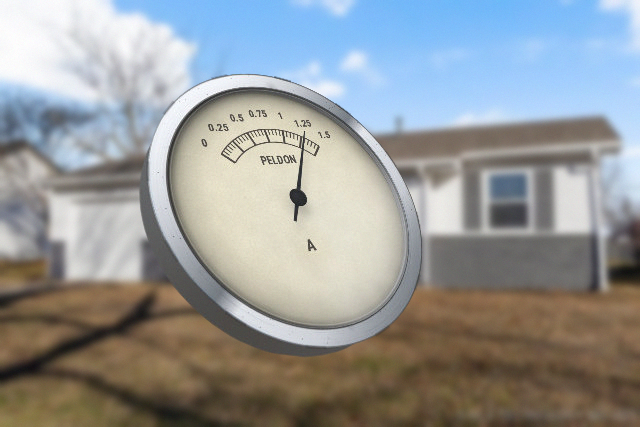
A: 1.25 A
